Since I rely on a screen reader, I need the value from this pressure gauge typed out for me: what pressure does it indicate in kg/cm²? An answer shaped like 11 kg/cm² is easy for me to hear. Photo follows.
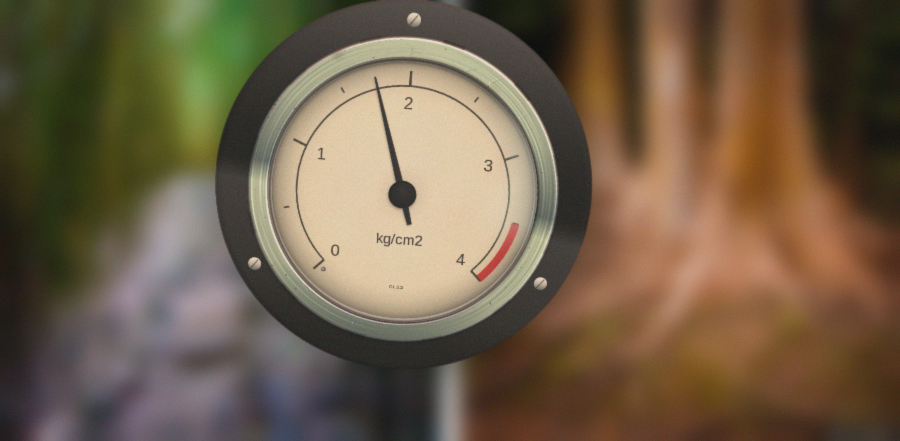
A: 1.75 kg/cm²
